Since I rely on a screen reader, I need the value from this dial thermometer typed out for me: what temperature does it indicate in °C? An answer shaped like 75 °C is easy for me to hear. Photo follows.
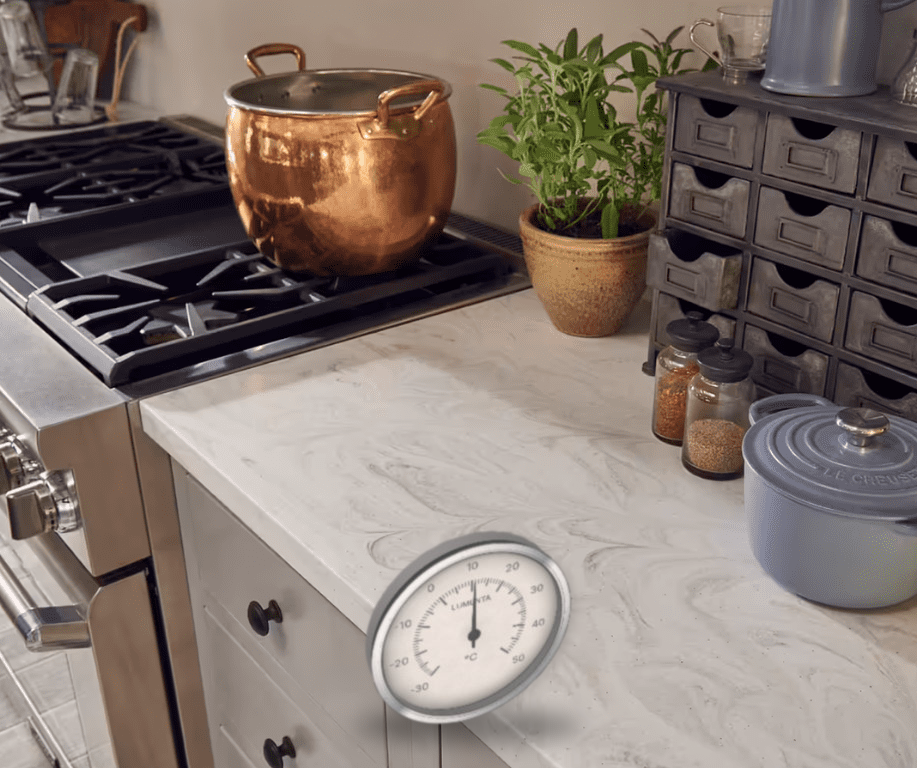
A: 10 °C
